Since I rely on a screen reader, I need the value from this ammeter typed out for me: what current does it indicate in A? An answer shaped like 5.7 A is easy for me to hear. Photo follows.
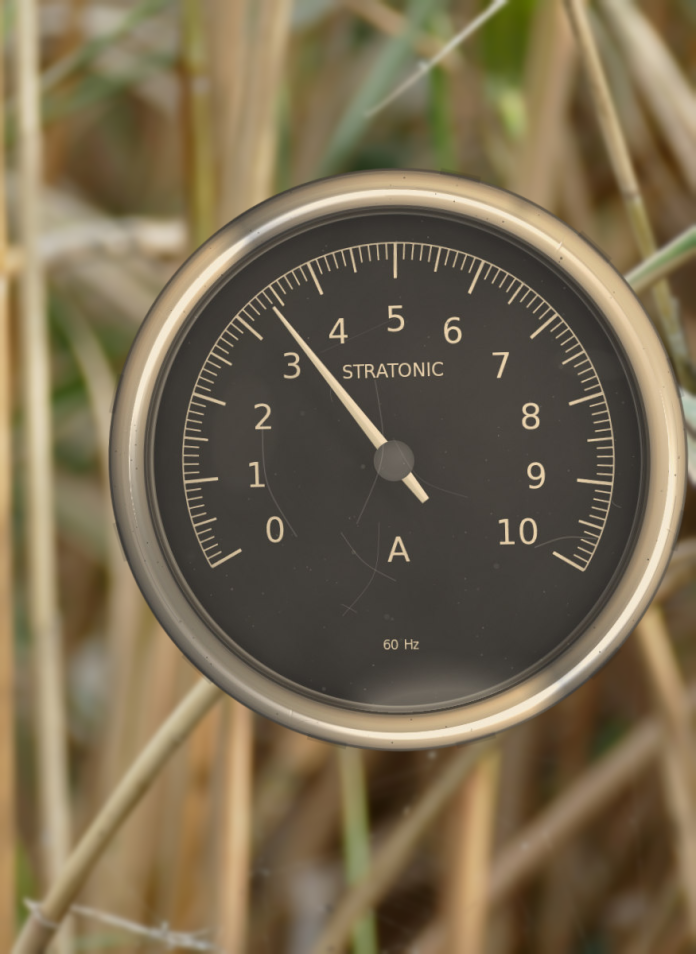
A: 3.4 A
